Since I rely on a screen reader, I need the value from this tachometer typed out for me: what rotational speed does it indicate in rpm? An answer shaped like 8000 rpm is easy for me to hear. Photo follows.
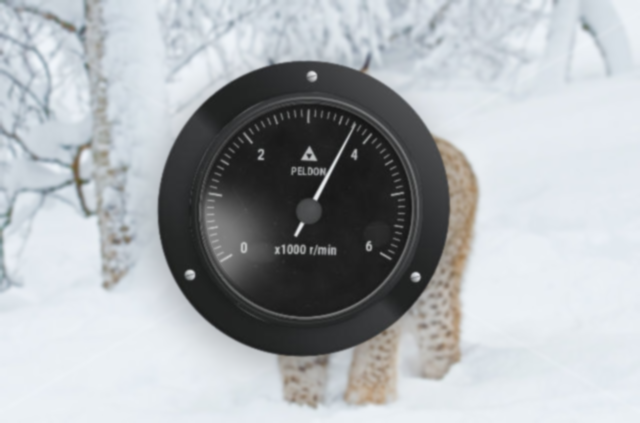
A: 3700 rpm
